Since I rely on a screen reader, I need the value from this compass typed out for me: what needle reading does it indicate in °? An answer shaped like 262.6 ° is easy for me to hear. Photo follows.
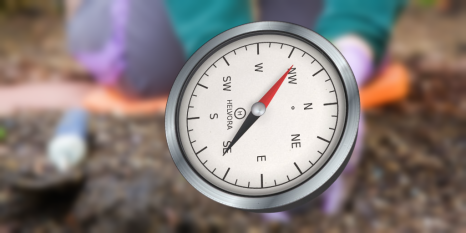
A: 310 °
